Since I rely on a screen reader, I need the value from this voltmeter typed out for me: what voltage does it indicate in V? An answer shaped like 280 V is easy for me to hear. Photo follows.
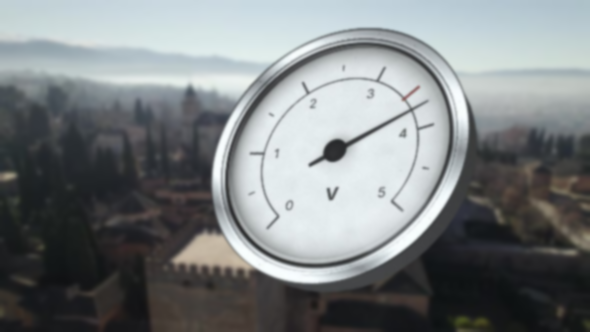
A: 3.75 V
